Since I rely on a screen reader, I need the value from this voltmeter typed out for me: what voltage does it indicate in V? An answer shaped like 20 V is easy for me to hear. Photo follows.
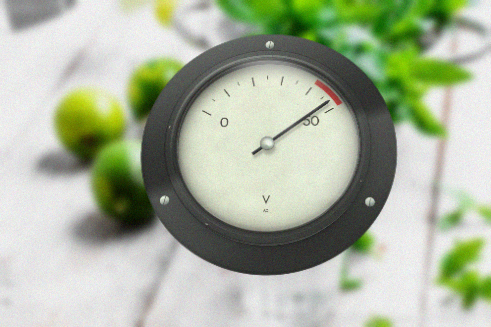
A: 47.5 V
